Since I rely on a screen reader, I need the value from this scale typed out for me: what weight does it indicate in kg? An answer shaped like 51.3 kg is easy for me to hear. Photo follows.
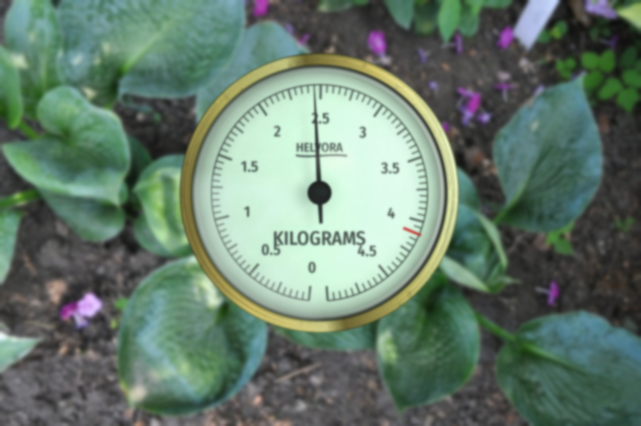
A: 2.45 kg
